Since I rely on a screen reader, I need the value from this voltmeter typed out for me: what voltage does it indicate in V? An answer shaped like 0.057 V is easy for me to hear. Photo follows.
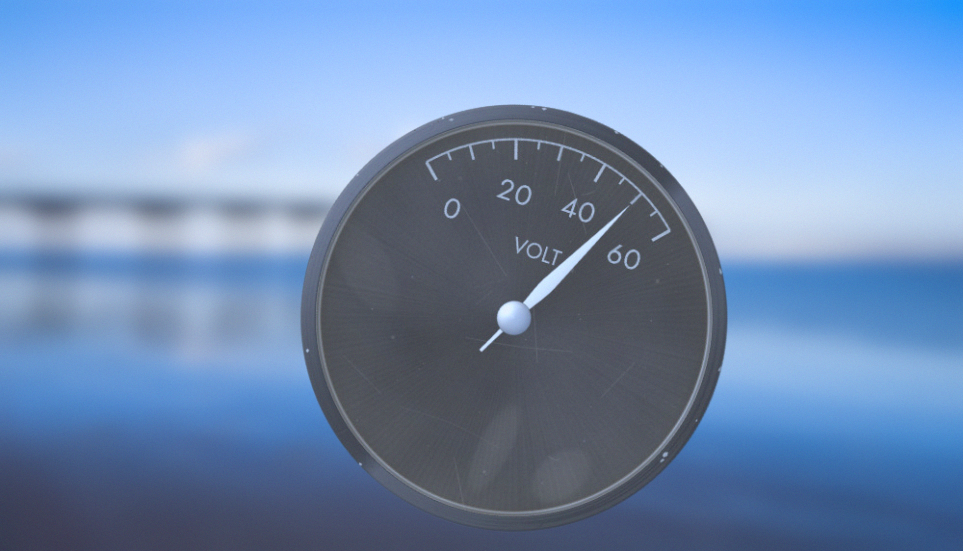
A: 50 V
